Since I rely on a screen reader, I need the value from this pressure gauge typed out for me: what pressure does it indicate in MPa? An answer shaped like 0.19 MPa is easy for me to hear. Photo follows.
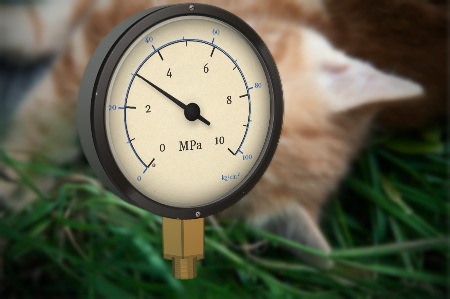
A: 3 MPa
